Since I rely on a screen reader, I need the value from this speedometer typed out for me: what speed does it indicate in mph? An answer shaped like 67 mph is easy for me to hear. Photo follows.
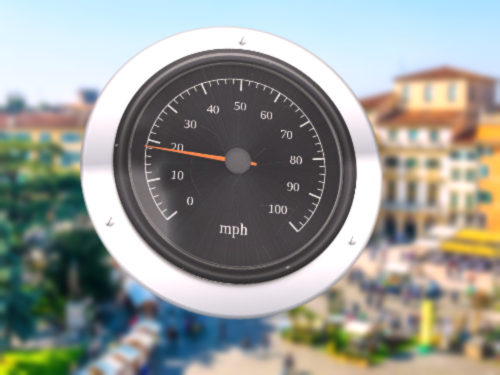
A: 18 mph
